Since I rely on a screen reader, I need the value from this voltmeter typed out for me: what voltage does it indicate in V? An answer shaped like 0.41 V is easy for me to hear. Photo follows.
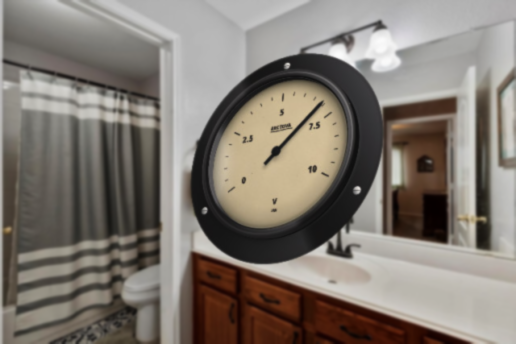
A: 7 V
